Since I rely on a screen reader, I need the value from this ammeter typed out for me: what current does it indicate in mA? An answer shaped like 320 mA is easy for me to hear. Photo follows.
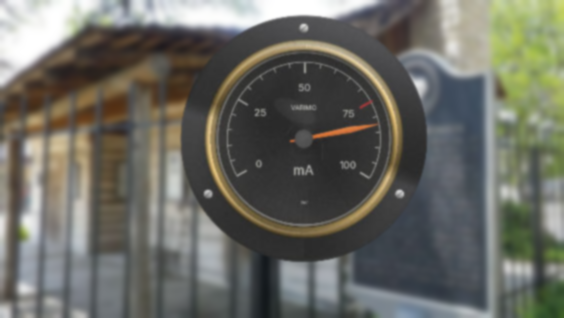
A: 82.5 mA
